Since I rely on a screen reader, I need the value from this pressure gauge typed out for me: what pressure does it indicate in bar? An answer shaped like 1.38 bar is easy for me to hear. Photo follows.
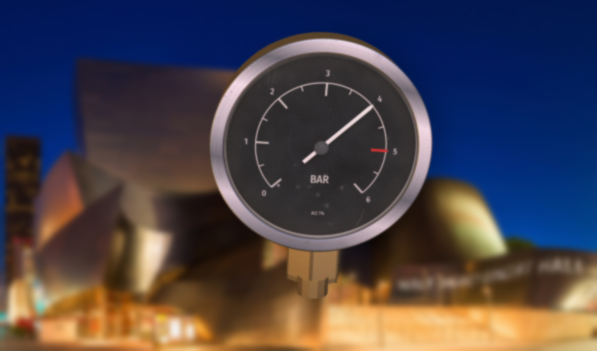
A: 4 bar
